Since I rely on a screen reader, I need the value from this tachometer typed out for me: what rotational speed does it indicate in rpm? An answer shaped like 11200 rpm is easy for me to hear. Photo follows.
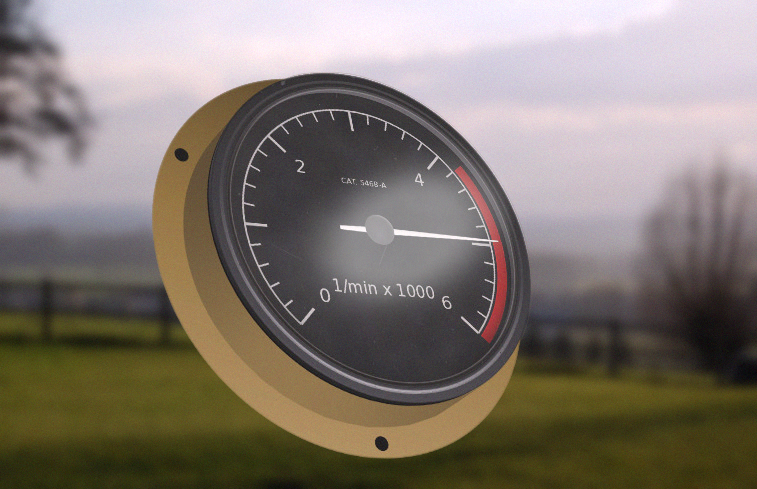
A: 5000 rpm
